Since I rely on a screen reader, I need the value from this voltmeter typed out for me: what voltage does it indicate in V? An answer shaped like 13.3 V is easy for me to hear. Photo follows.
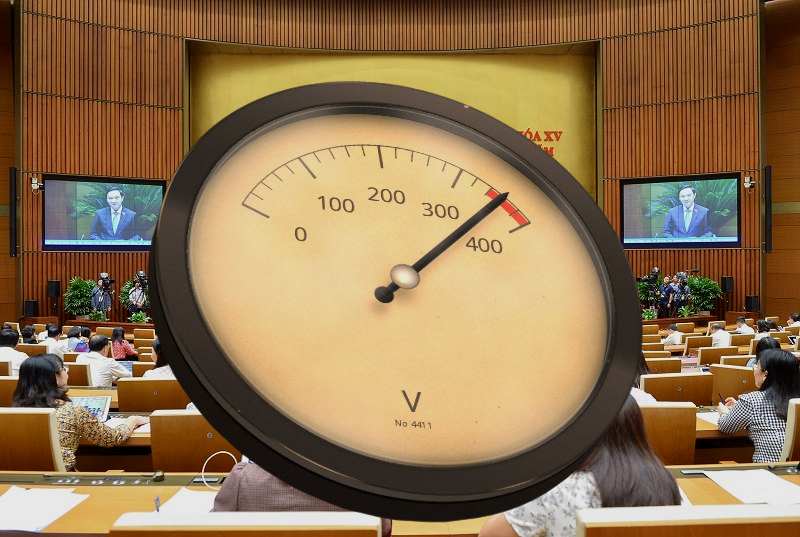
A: 360 V
